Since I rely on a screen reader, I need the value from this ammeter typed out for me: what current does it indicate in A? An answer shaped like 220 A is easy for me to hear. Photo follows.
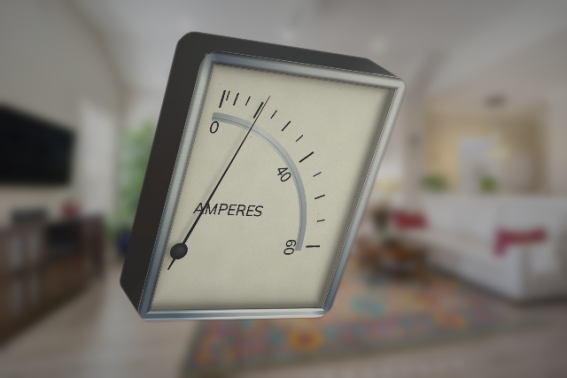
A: 20 A
